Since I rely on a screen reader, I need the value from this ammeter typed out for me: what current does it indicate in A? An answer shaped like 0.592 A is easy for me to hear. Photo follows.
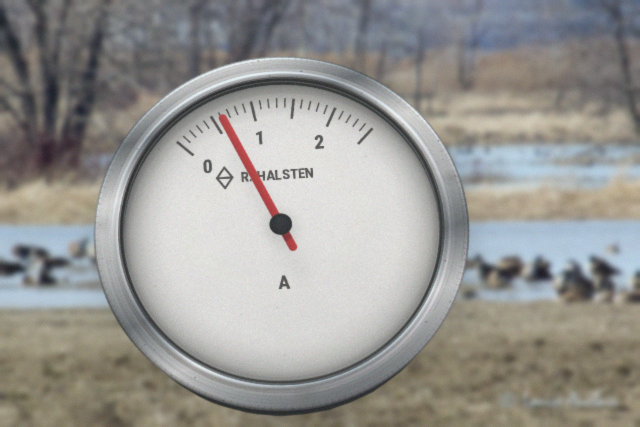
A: 0.6 A
